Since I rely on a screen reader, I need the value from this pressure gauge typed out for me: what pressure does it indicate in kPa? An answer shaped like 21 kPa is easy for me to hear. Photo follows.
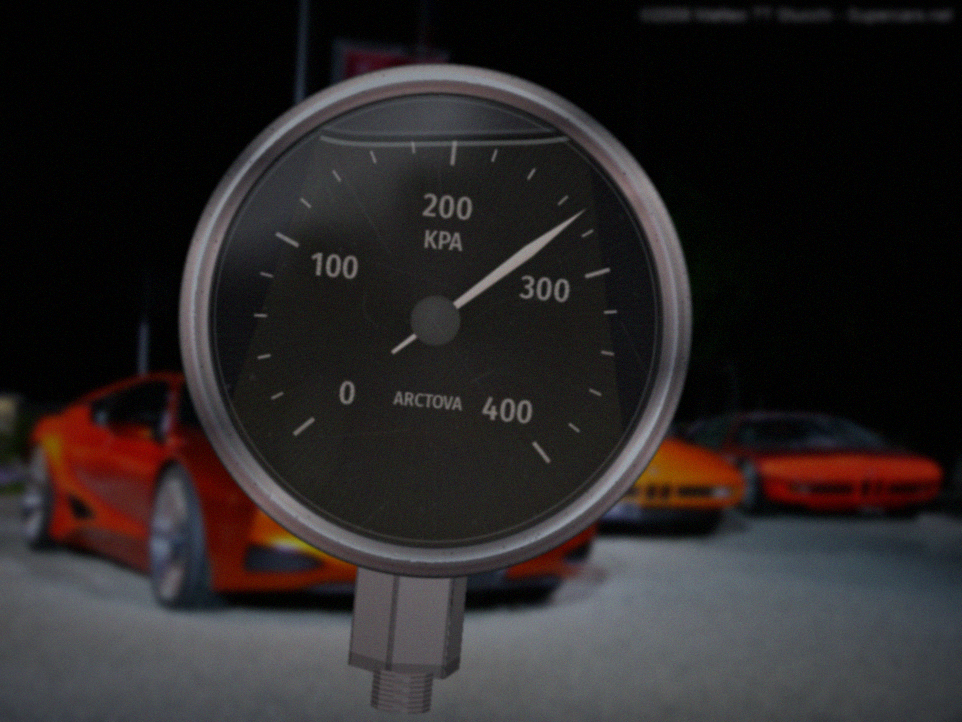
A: 270 kPa
